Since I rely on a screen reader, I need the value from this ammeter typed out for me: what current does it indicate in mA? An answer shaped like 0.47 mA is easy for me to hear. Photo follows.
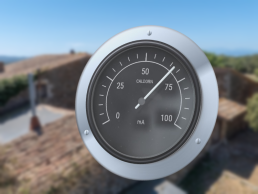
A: 67.5 mA
